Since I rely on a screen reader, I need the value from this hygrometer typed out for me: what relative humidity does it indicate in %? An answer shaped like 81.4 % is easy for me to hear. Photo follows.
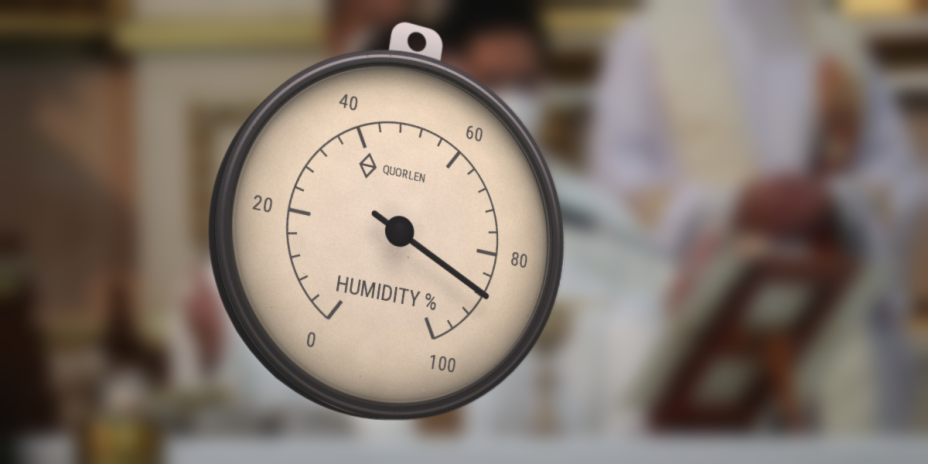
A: 88 %
